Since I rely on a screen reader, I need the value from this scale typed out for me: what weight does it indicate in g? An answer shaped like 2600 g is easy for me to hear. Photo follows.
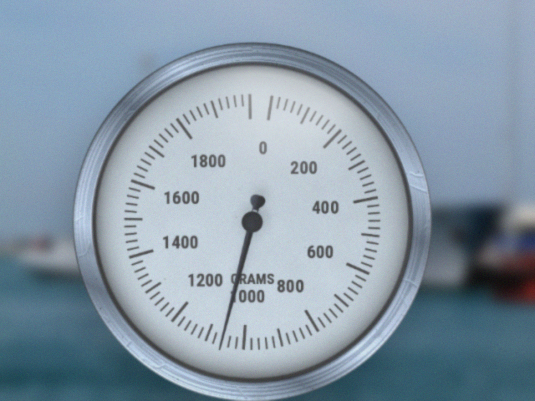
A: 1060 g
